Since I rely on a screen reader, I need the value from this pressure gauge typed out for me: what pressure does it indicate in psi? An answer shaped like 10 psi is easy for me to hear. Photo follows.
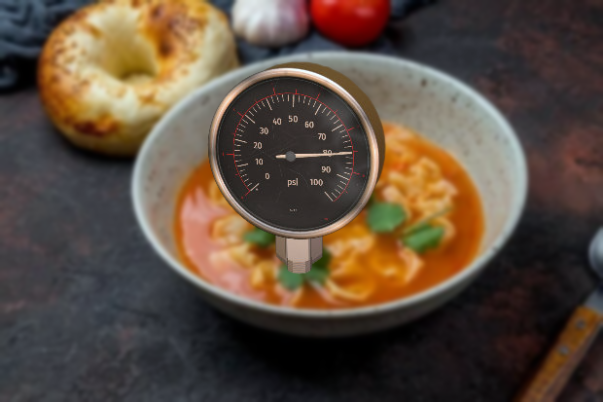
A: 80 psi
